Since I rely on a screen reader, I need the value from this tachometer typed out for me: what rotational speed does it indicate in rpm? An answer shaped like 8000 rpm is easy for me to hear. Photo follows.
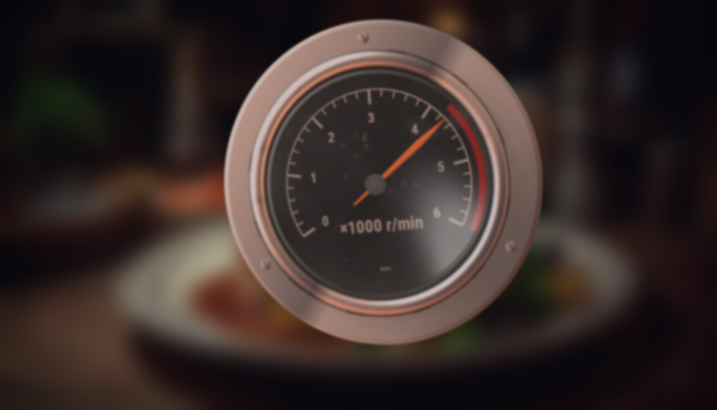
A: 4300 rpm
